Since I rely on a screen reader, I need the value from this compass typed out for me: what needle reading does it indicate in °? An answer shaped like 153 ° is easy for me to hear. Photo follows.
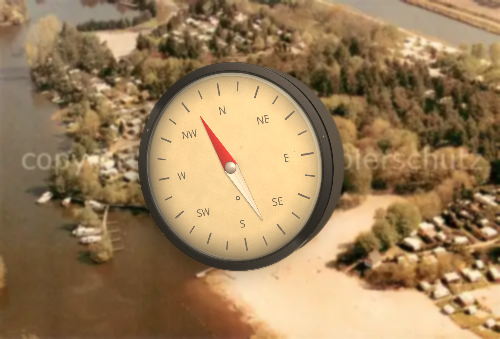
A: 337.5 °
